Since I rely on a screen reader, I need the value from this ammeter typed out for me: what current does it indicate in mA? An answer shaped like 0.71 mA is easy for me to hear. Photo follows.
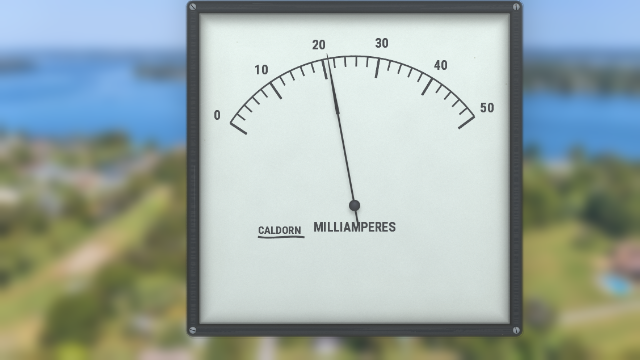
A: 21 mA
